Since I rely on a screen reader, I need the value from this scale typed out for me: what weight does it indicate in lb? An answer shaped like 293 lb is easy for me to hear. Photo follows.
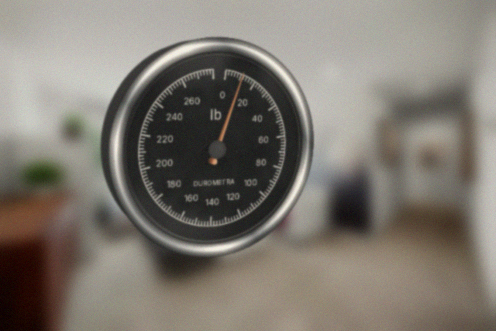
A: 10 lb
